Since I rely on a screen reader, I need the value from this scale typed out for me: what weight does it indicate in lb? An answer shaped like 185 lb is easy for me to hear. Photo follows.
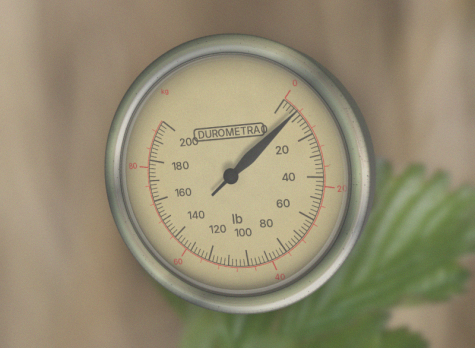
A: 8 lb
